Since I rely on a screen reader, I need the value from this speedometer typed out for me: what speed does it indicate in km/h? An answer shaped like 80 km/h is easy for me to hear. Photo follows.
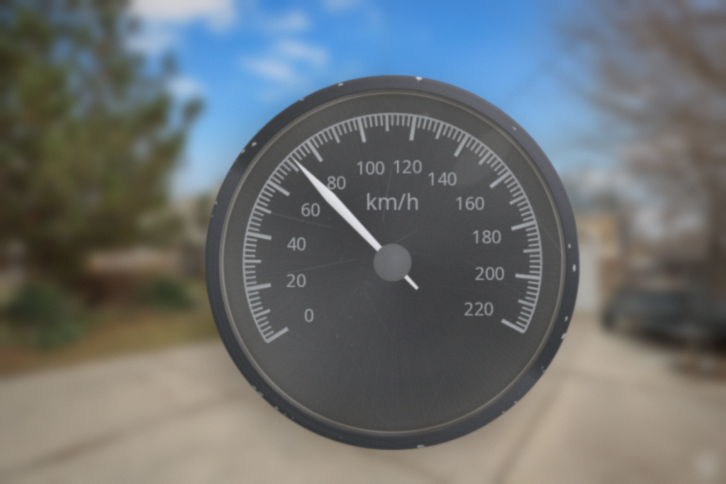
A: 72 km/h
